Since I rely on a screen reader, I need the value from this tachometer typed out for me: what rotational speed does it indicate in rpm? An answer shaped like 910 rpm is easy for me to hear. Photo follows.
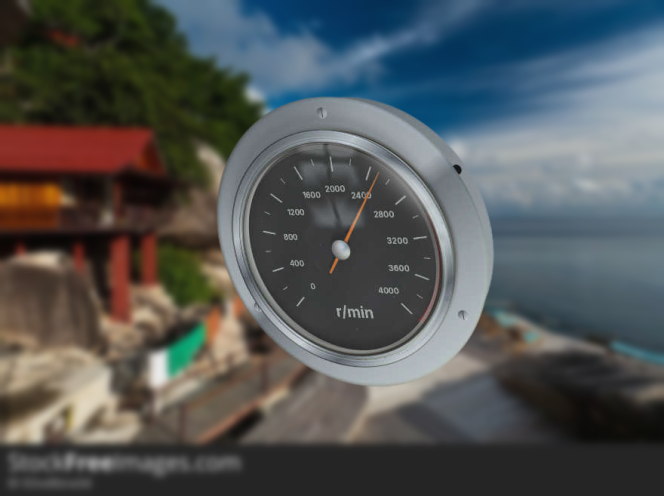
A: 2500 rpm
